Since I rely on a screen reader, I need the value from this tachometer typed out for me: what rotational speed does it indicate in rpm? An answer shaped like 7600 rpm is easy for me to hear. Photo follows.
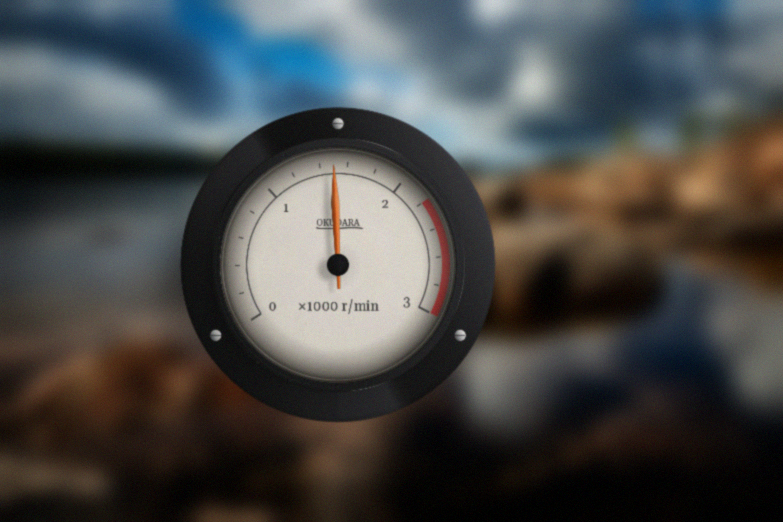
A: 1500 rpm
